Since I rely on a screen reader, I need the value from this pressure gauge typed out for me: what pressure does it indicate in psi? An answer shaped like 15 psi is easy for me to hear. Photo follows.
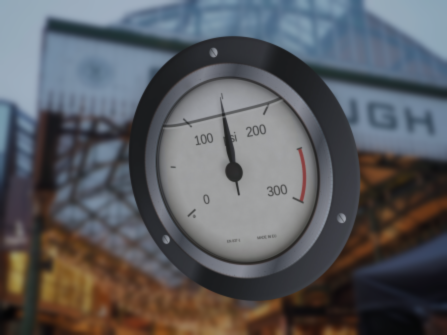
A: 150 psi
